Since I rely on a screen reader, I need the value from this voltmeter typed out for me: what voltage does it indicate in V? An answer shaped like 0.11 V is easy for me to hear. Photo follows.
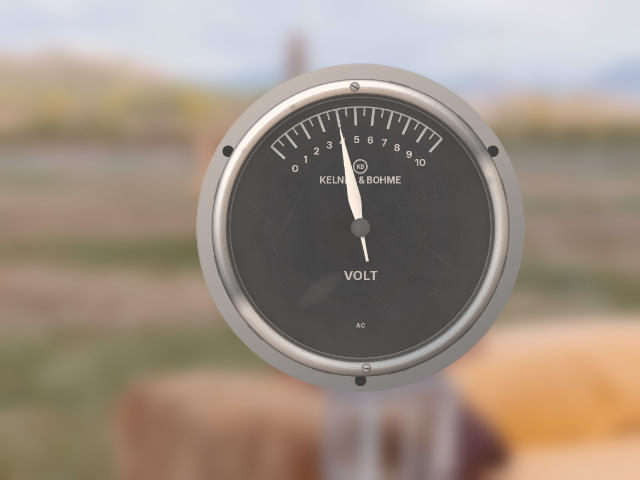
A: 4 V
